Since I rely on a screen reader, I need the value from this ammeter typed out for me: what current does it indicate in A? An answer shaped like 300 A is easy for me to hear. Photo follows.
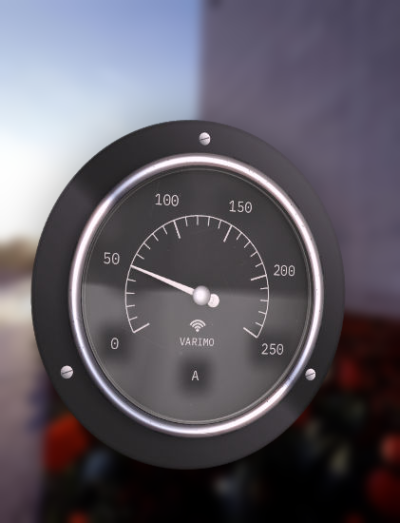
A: 50 A
